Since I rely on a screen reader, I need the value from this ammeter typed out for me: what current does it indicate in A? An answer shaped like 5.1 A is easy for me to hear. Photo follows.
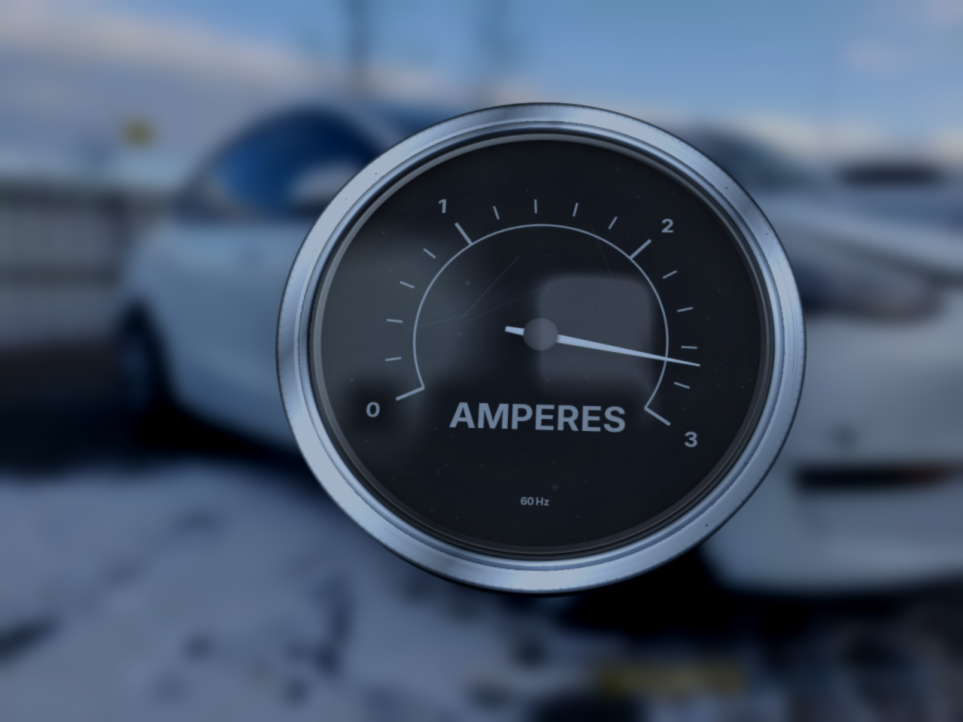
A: 2.7 A
